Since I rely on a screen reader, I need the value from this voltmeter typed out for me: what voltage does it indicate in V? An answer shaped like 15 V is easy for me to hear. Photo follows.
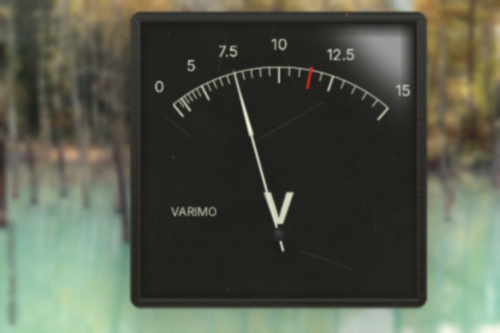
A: 7.5 V
